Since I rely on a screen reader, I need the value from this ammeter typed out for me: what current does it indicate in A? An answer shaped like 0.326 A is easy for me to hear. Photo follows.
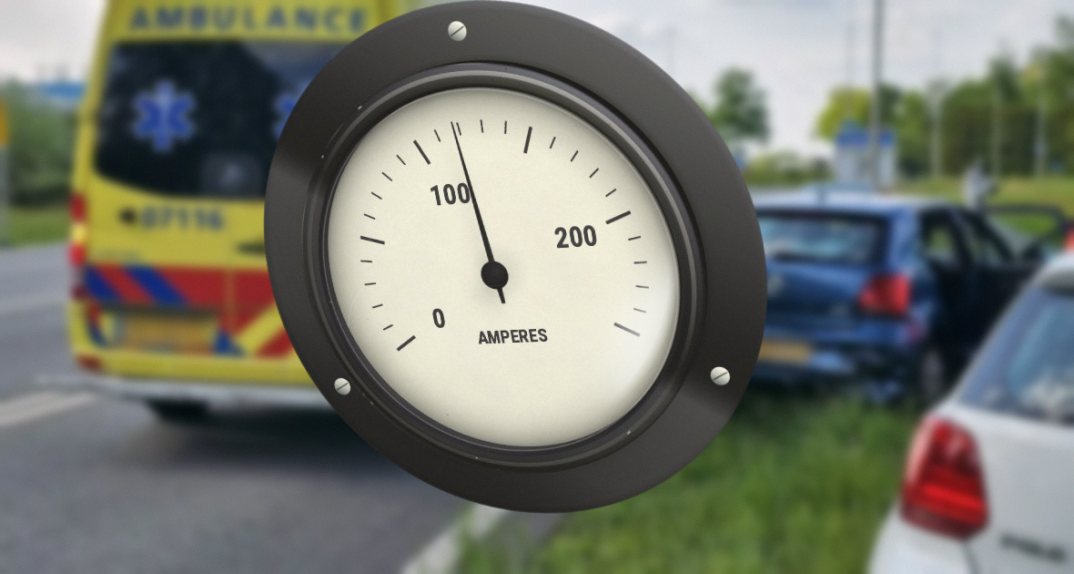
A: 120 A
